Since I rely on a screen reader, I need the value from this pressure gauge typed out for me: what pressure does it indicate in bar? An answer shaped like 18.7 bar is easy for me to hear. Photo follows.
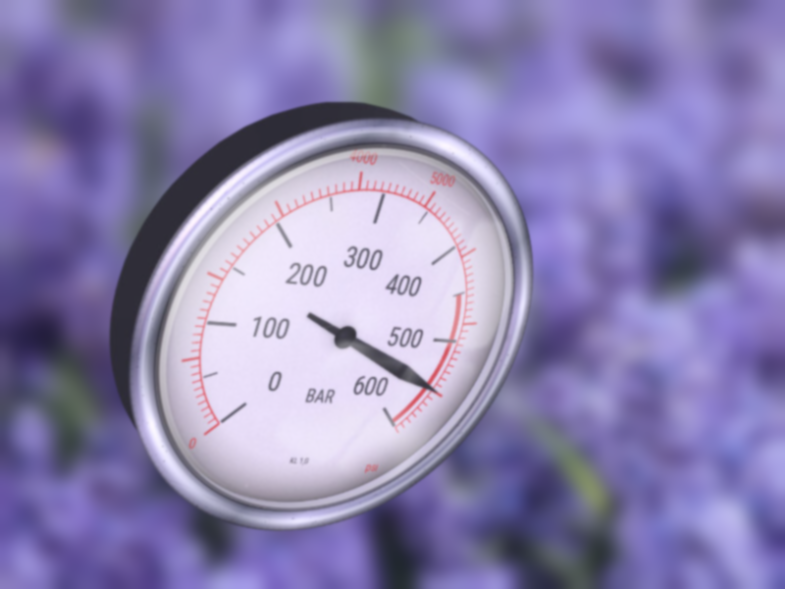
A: 550 bar
